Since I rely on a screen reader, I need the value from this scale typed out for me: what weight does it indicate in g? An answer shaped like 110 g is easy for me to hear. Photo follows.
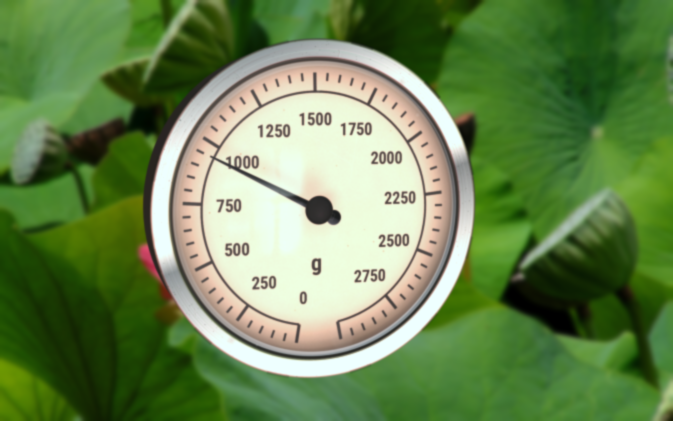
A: 950 g
